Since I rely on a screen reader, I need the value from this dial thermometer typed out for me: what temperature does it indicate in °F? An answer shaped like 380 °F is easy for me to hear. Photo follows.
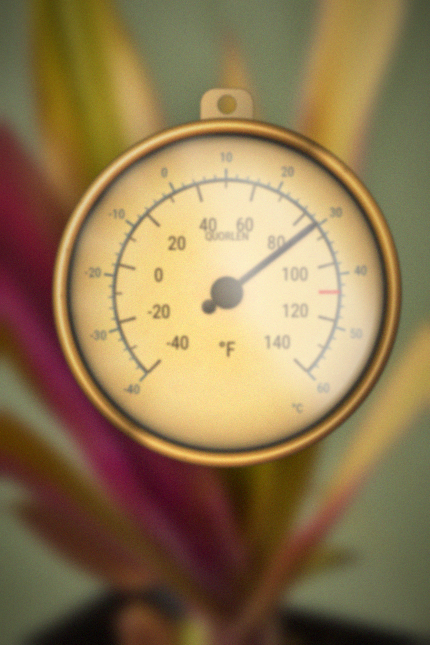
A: 85 °F
